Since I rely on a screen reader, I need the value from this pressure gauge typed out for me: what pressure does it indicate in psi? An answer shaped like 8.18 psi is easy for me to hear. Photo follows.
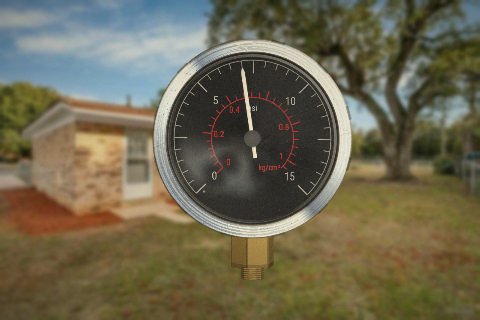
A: 7 psi
